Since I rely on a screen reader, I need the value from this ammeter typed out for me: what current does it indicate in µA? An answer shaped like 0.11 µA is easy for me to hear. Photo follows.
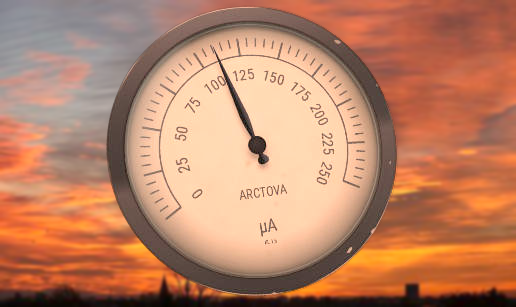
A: 110 µA
